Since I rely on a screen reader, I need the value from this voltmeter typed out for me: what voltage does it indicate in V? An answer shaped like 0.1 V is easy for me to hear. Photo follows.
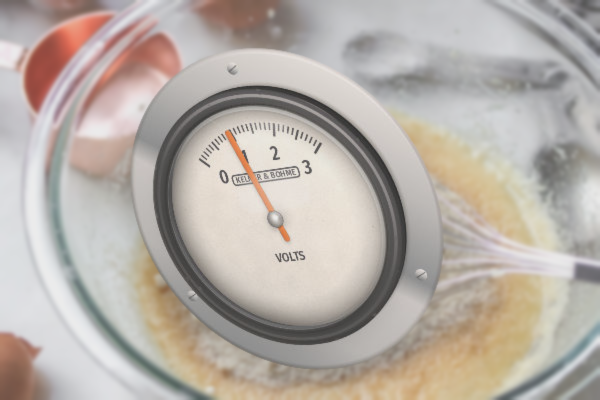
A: 1 V
